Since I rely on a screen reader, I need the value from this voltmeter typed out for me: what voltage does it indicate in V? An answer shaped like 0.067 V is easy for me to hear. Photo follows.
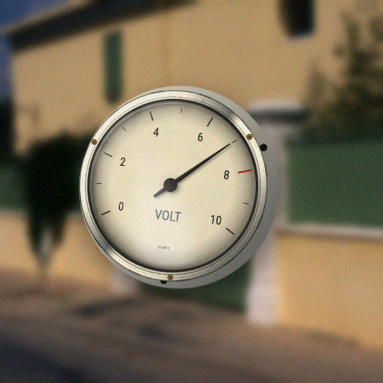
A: 7 V
